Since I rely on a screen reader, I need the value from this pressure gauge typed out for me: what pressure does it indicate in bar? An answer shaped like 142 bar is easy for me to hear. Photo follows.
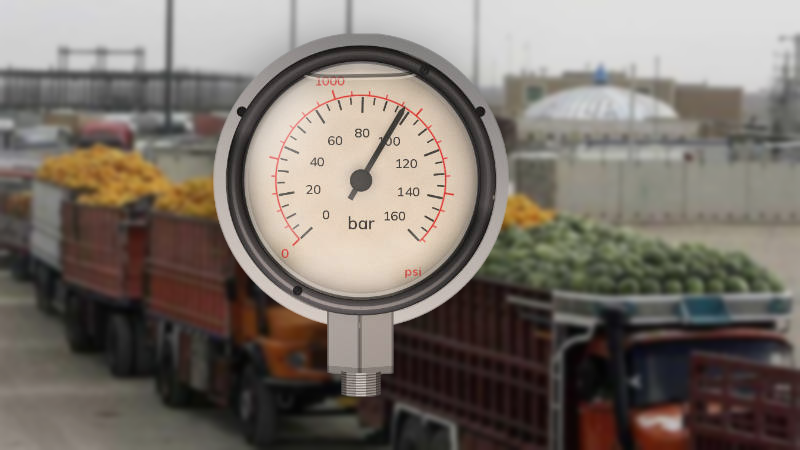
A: 97.5 bar
